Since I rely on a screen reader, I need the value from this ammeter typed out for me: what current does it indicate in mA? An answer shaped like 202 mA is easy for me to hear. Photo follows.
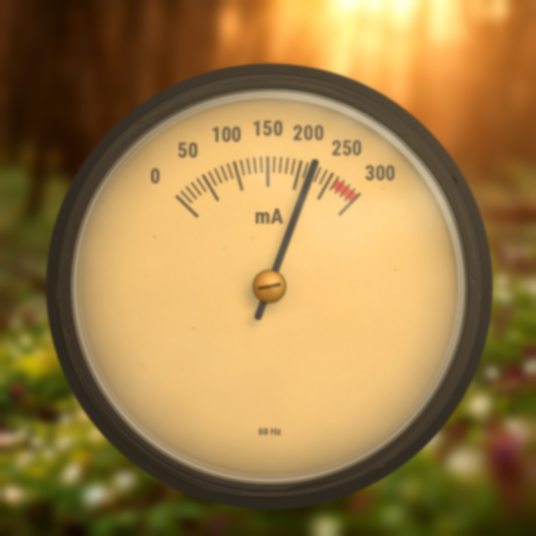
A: 220 mA
